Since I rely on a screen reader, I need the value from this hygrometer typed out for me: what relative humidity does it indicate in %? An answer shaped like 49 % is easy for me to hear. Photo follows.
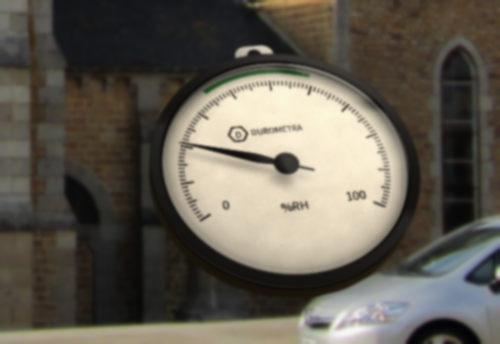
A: 20 %
